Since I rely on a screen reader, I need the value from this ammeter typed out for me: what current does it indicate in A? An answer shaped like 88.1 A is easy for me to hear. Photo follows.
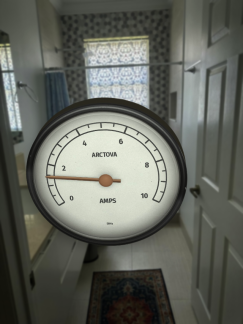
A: 1.5 A
